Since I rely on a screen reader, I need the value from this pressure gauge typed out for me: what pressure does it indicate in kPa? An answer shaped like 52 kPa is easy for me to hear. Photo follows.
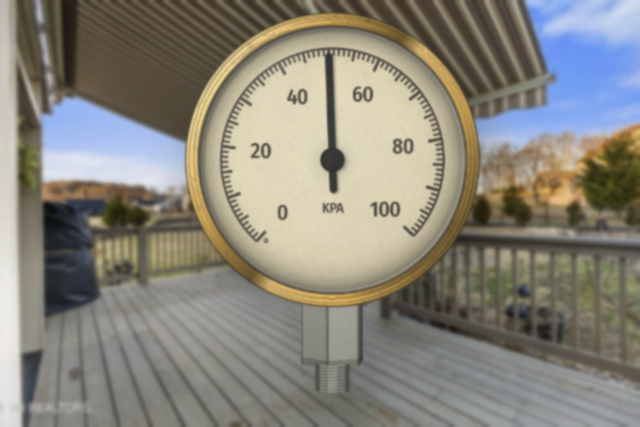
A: 50 kPa
